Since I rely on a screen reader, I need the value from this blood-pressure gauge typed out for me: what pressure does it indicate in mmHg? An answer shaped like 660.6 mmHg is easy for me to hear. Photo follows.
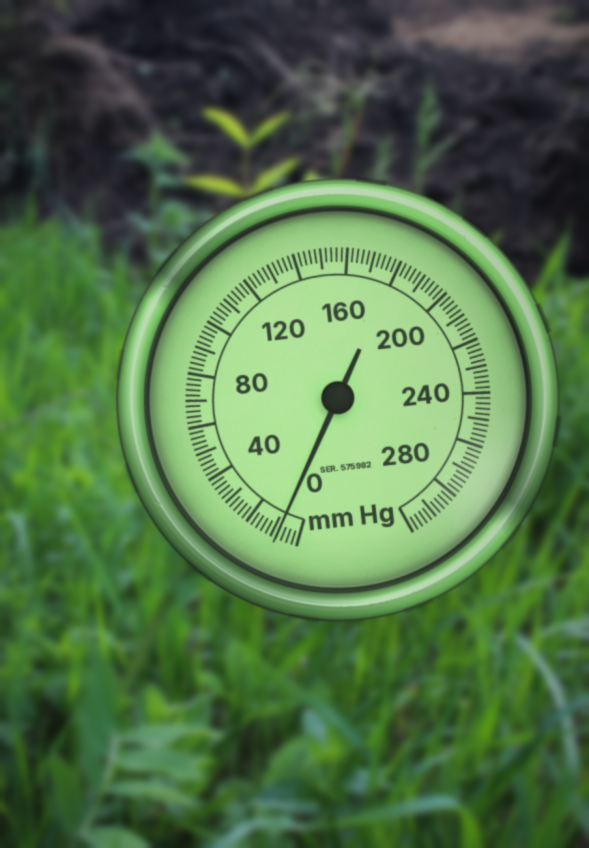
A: 8 mmHg
